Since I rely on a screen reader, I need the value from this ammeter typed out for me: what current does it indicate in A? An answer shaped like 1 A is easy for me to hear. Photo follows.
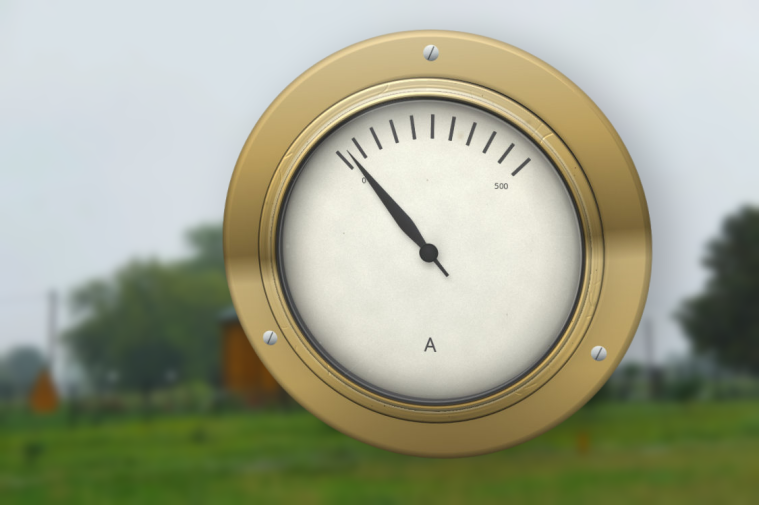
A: 25 A
